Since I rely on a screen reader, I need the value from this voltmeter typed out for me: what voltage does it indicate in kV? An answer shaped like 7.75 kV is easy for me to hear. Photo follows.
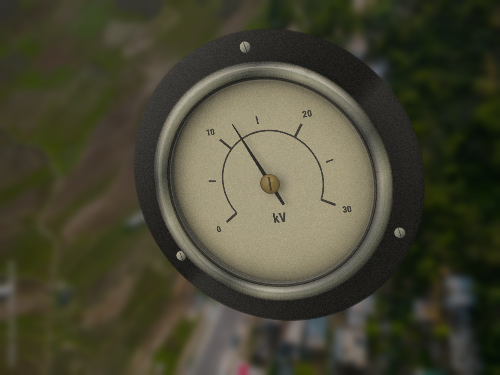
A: 12.5 kV
